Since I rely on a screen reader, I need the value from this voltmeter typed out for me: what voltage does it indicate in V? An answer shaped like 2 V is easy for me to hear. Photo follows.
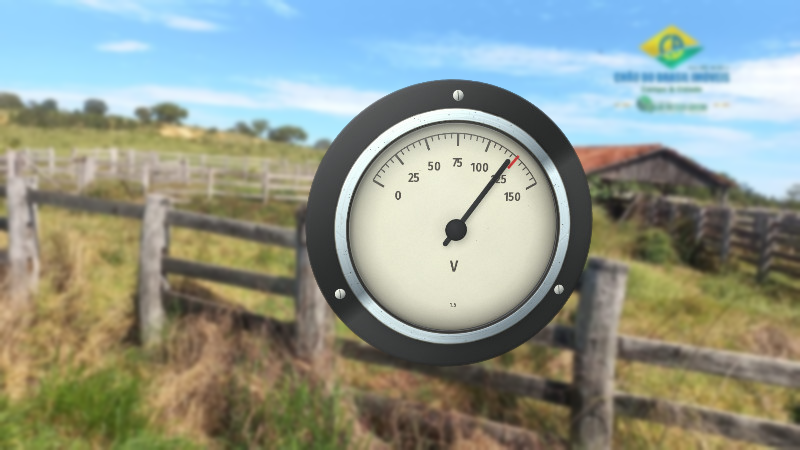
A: 120 V
